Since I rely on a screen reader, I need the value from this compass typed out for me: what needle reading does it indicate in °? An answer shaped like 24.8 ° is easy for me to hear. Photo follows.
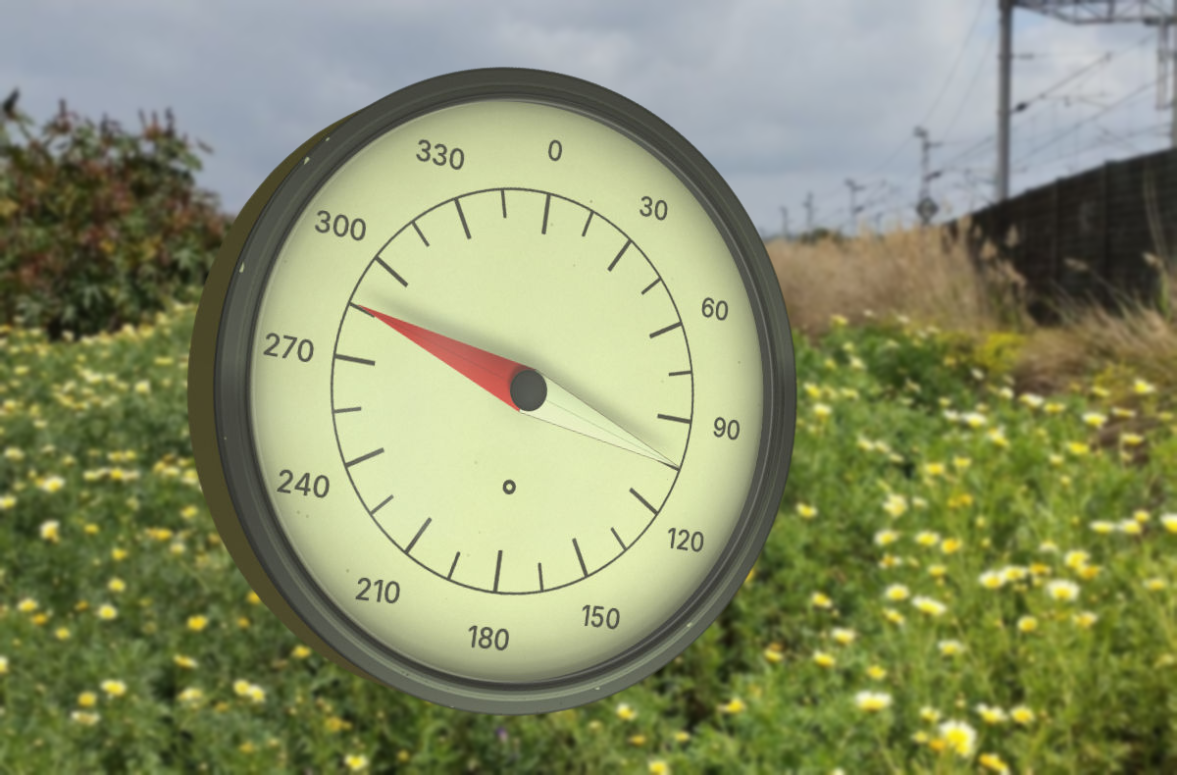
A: 285 °
